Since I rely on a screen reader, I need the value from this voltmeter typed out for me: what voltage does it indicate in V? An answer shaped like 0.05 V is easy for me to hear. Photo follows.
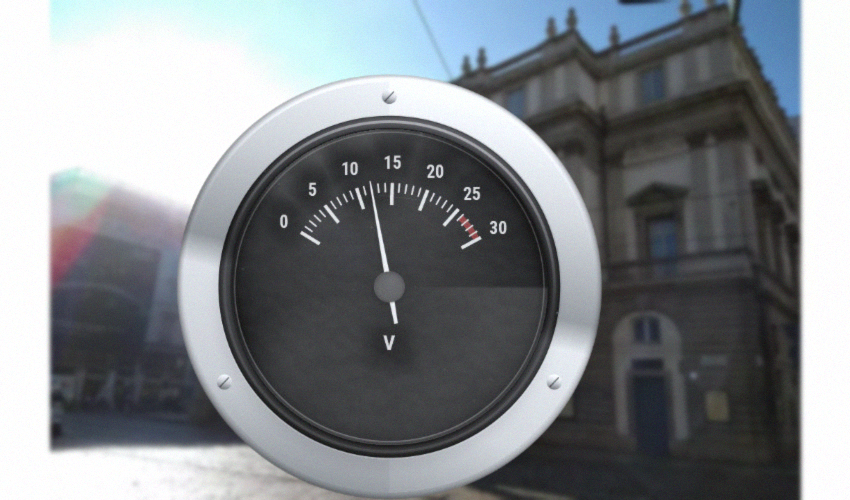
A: 12 V
